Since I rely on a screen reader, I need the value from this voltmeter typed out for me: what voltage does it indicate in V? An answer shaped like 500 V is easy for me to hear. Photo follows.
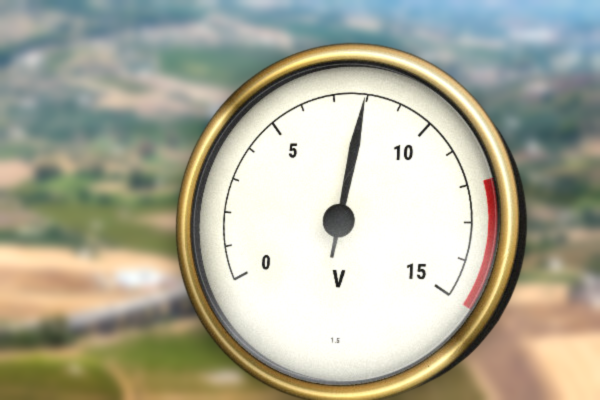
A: 8 V
